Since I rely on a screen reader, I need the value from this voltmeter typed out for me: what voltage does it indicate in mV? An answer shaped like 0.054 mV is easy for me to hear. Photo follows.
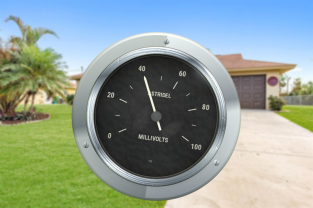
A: 40 mV
